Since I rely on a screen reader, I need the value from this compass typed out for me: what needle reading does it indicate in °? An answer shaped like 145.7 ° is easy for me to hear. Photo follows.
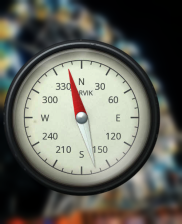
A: 345 °
